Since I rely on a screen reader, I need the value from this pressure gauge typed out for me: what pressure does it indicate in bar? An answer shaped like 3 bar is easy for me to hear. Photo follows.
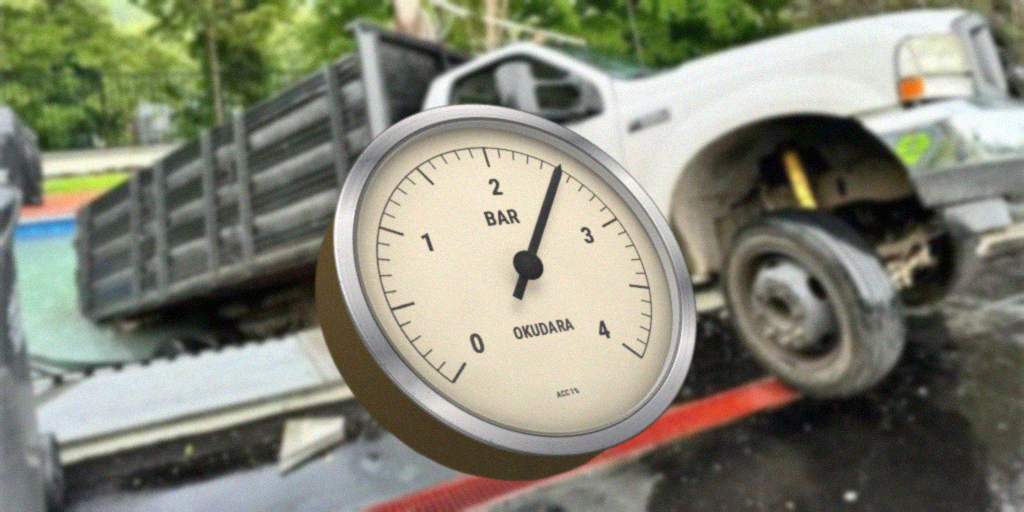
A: 2.5 bar
